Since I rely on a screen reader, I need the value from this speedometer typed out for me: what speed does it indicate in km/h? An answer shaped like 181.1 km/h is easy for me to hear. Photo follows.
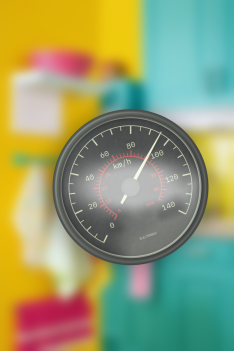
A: 95 km/h
